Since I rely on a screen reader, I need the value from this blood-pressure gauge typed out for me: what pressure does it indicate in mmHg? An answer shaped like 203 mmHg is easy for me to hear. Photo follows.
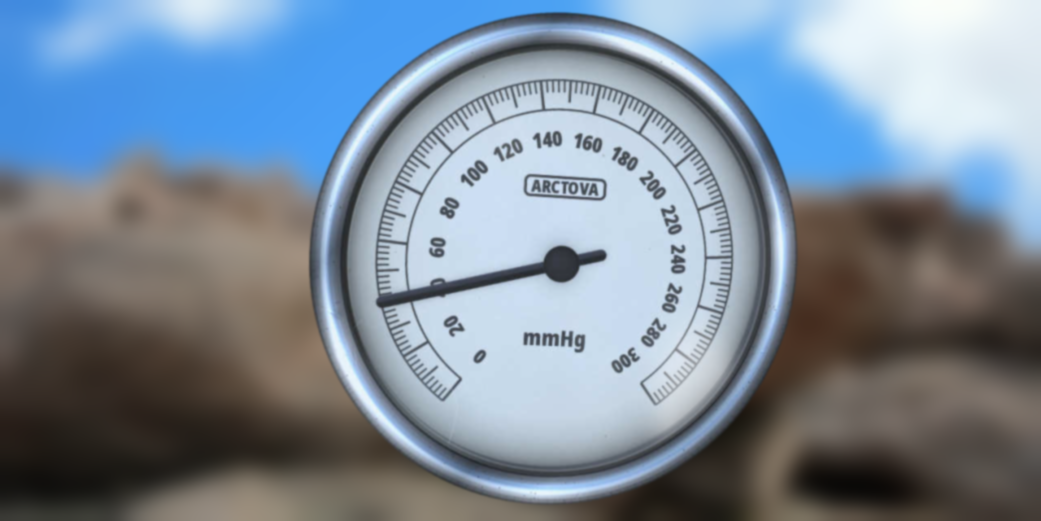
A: 40 mmHg
